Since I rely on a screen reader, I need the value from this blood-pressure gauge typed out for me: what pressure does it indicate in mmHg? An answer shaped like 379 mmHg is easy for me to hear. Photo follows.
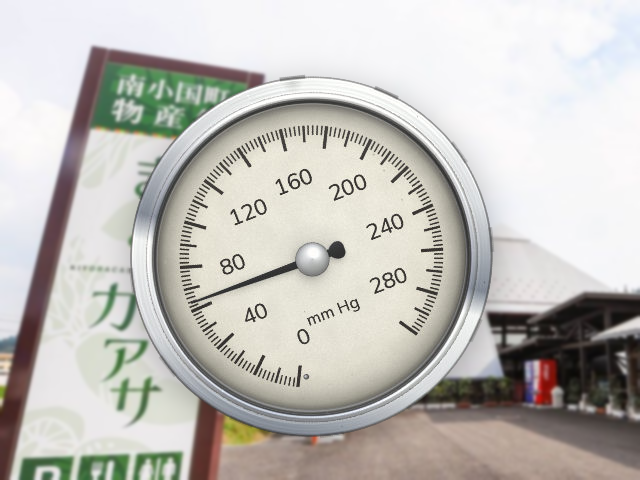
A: 64 mmHg
